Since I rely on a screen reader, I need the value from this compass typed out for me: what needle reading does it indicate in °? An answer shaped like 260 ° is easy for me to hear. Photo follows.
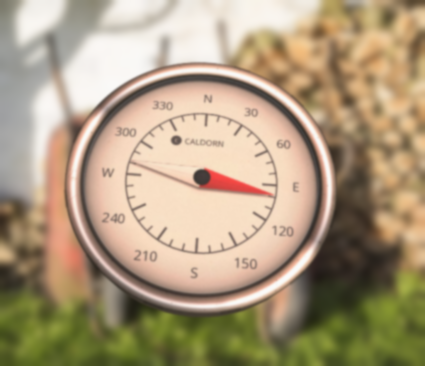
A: 100 °
